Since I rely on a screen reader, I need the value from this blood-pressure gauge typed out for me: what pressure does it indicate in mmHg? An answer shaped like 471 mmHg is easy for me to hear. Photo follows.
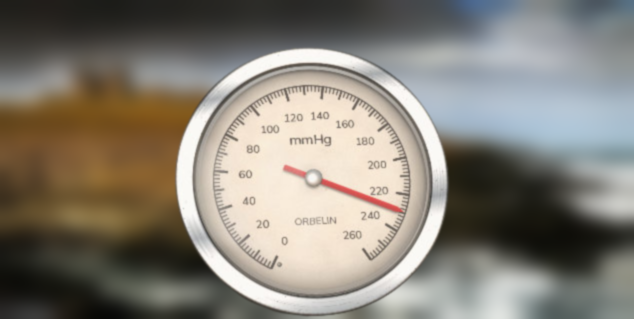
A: 230 mmHg
